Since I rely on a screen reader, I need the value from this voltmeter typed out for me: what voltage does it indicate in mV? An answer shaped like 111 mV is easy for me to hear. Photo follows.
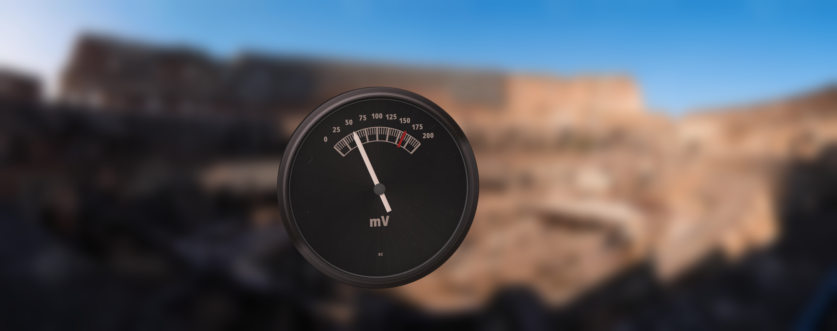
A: 50 mV
